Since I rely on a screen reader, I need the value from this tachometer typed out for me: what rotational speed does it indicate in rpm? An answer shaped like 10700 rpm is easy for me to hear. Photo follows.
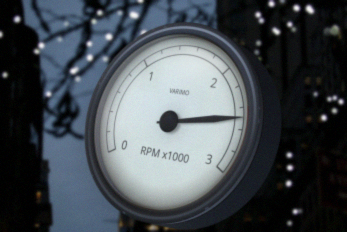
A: 2500 rpm
